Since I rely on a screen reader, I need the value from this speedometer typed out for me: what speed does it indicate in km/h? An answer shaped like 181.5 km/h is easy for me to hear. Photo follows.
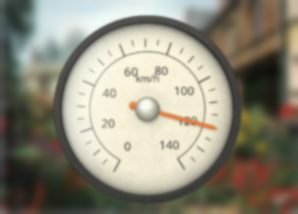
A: 120 km/h
